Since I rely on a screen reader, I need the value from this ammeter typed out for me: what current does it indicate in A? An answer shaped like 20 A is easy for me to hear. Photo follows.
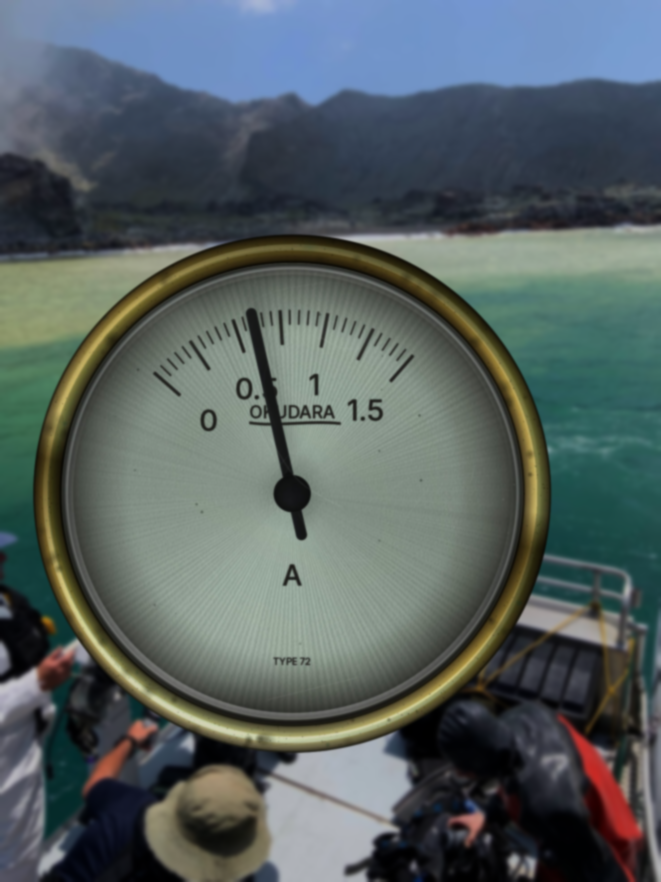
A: 0.6 A
